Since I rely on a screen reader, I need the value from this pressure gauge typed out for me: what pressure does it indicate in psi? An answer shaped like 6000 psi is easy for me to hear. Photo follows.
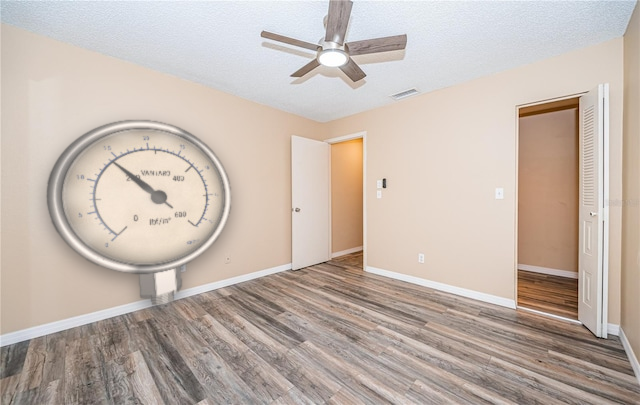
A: 200 psi
